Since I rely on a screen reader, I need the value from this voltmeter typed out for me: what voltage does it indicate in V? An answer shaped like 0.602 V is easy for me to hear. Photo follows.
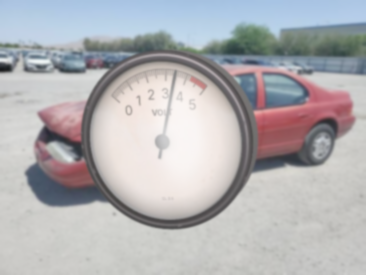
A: 3.5 V
